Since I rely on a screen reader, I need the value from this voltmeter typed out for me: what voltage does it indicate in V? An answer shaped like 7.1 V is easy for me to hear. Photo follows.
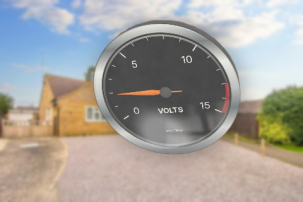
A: 2 V
